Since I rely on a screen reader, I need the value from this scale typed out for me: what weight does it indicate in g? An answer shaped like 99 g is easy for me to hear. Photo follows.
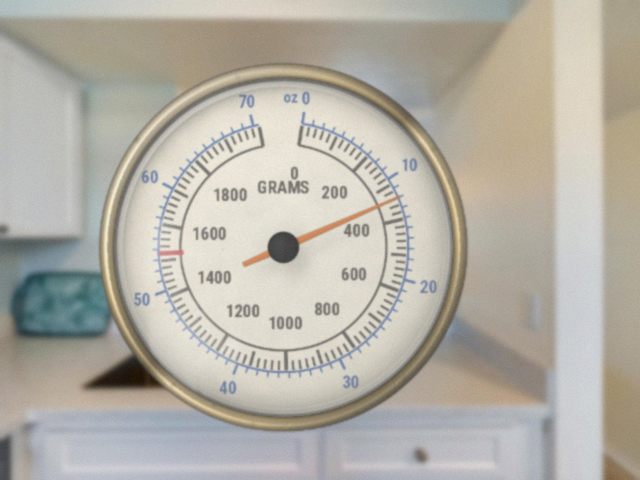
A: 340 g
